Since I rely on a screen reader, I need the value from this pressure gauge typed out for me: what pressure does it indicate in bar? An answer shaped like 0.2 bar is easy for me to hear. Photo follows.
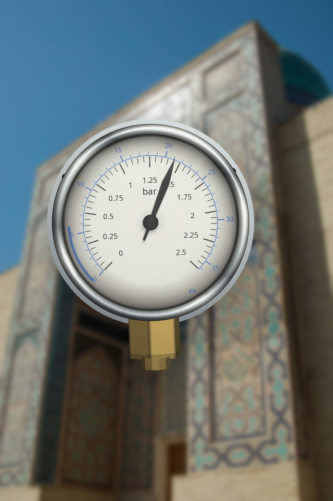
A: 1.45 bar
